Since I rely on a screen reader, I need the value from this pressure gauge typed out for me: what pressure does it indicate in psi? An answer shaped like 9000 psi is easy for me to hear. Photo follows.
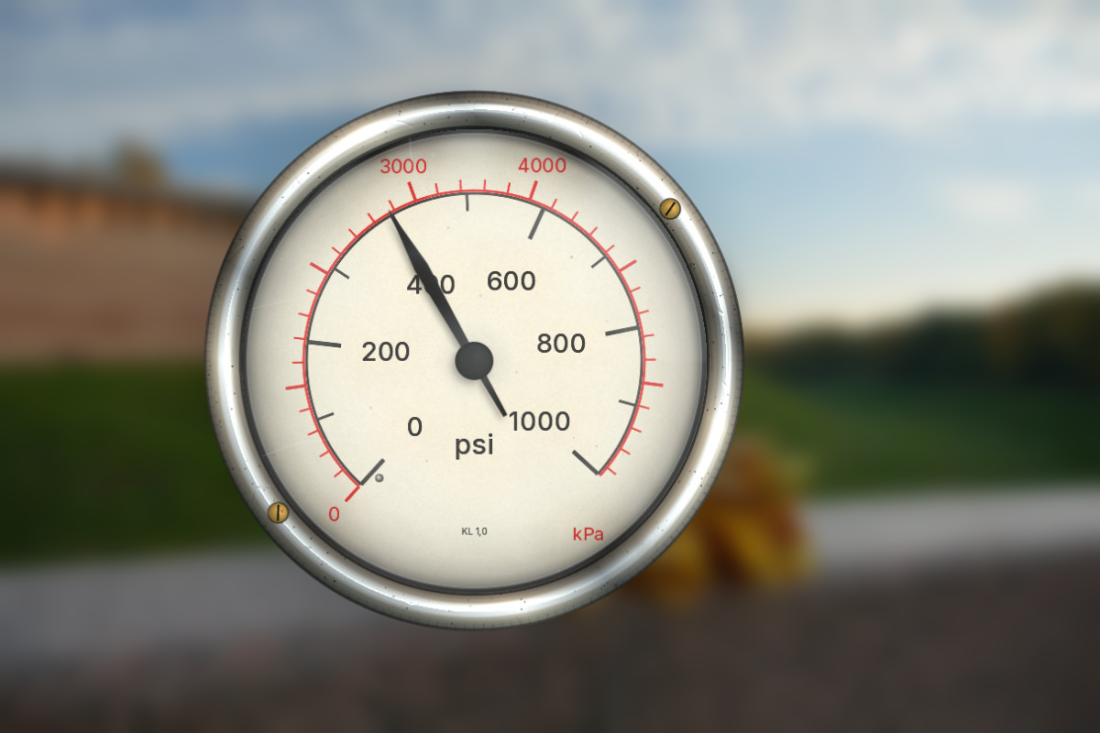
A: 400 psi
